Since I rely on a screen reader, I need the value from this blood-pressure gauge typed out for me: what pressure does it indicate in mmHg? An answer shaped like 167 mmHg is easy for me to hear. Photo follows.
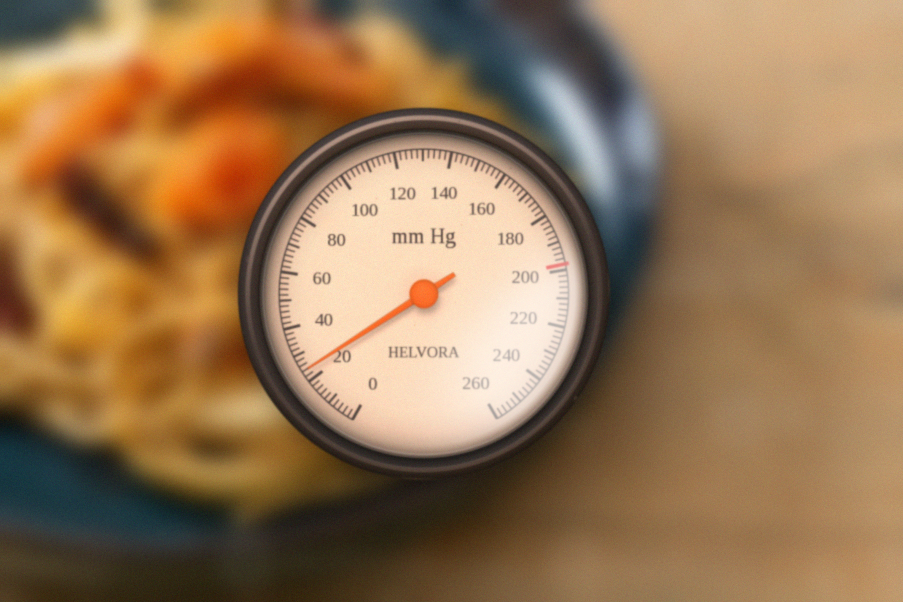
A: 24 mmHg
